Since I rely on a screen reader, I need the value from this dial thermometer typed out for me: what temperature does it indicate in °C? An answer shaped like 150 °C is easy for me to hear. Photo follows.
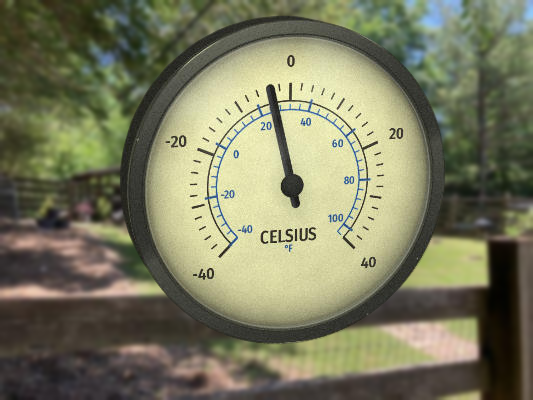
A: -4 °C
